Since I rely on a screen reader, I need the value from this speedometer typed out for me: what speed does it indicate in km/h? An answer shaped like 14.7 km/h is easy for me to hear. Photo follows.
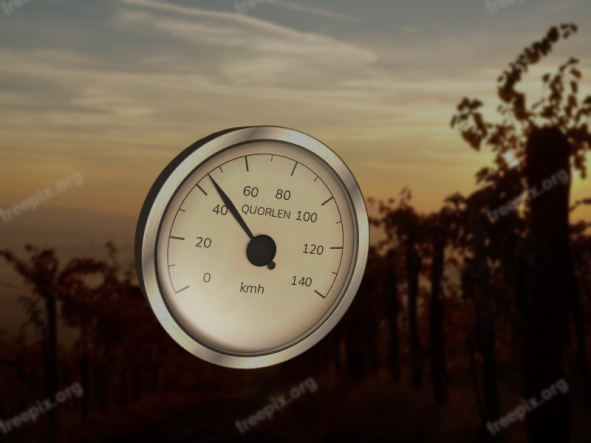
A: 45 km/h
